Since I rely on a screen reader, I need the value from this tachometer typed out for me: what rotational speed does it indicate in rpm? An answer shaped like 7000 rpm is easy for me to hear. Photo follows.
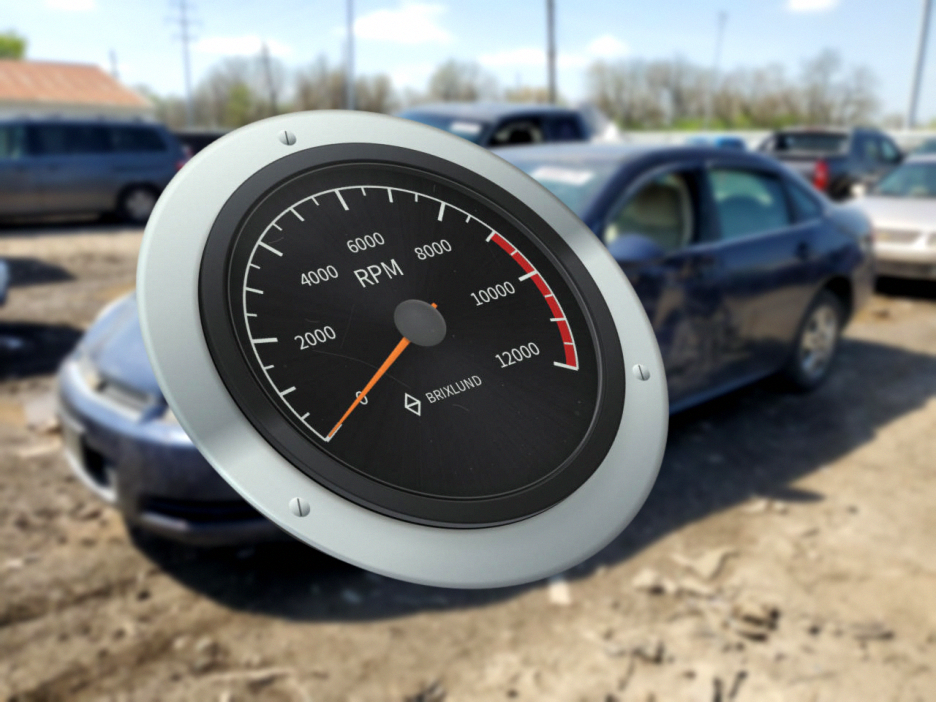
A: 0 rpm
